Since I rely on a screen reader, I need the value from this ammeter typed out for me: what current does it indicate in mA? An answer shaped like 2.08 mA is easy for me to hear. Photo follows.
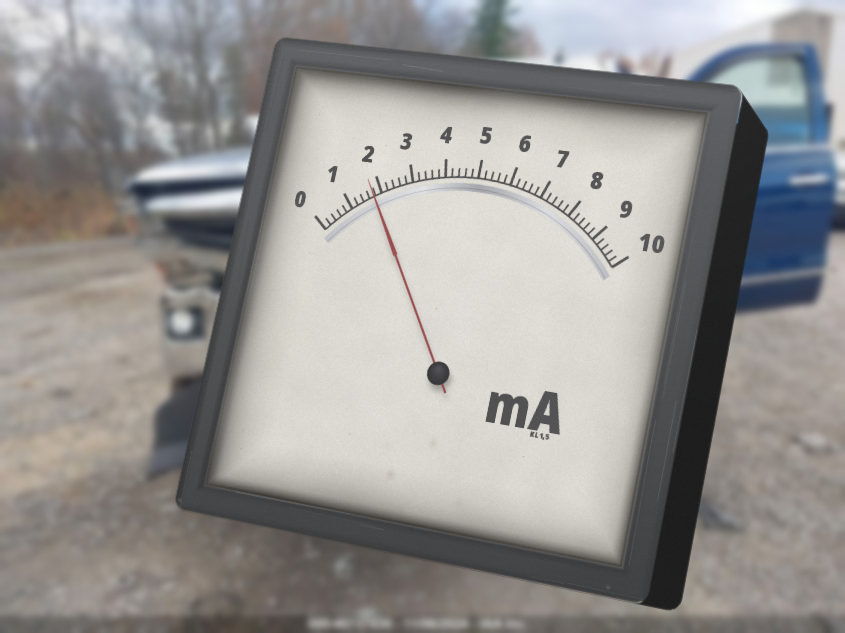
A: 1.8 mA
